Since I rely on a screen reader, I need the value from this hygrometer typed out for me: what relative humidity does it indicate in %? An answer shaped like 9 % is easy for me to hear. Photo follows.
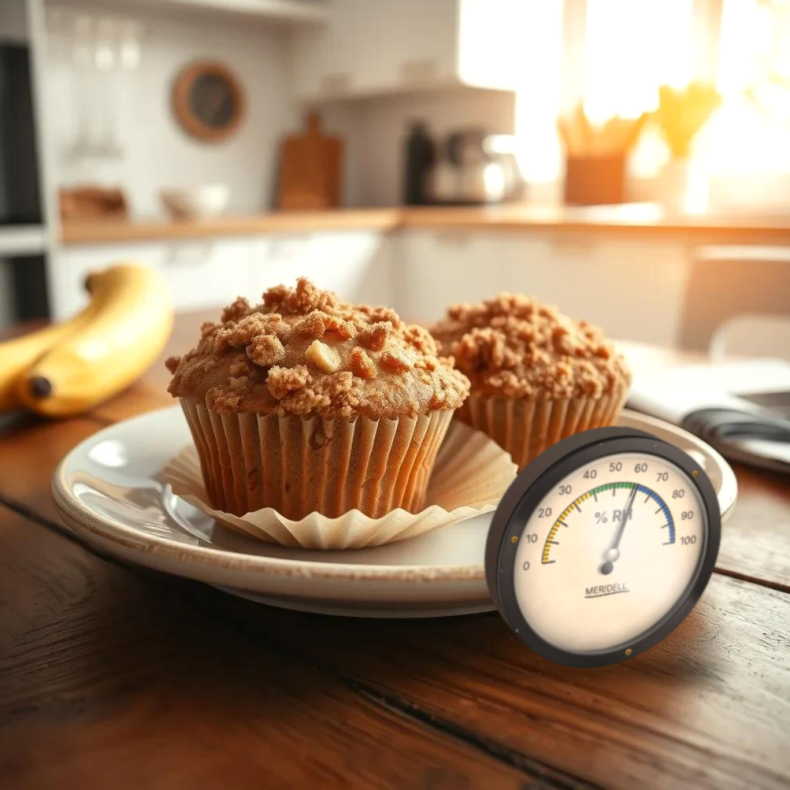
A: 60 %
